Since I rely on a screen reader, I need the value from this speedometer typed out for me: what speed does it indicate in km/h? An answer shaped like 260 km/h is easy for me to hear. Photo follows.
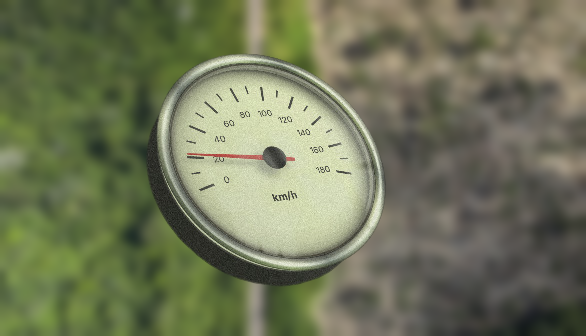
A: 20 km/h
